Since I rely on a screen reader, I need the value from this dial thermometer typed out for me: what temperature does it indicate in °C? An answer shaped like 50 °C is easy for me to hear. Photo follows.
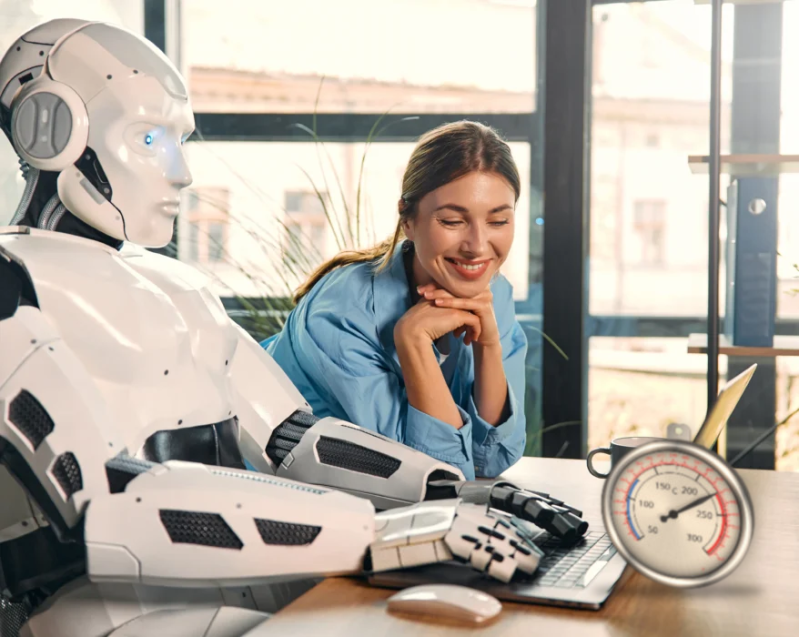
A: 225 °C
